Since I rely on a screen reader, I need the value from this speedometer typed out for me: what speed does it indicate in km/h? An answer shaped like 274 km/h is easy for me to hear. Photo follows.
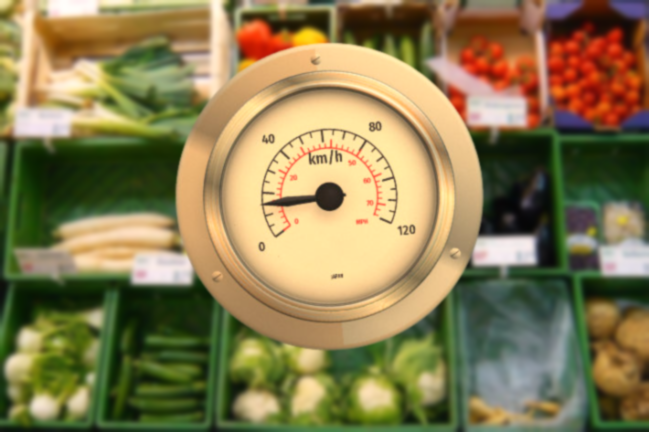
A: 15 km/h
